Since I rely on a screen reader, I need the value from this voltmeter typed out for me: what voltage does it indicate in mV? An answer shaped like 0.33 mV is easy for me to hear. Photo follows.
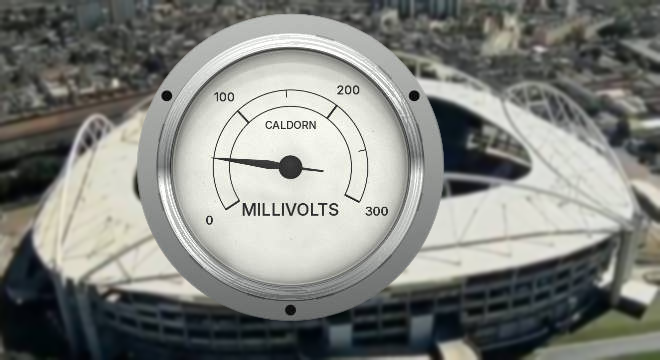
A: 50 mV
